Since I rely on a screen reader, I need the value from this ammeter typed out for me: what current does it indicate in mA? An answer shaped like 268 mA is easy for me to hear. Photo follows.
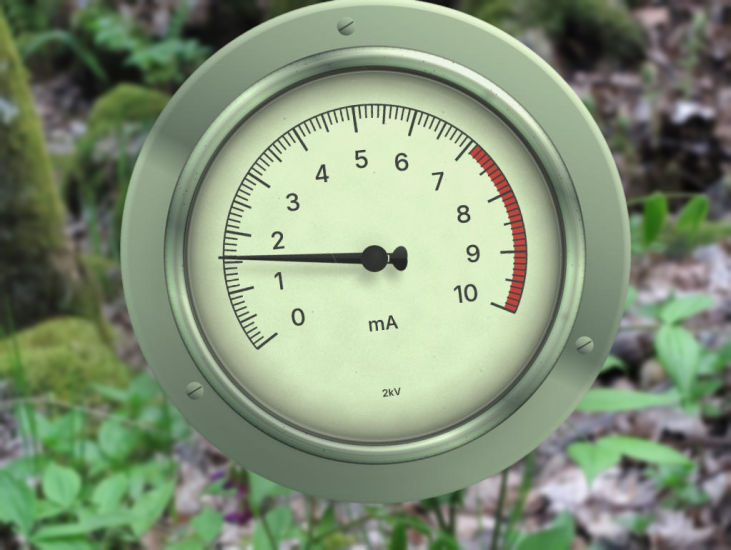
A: 1.6 mA
